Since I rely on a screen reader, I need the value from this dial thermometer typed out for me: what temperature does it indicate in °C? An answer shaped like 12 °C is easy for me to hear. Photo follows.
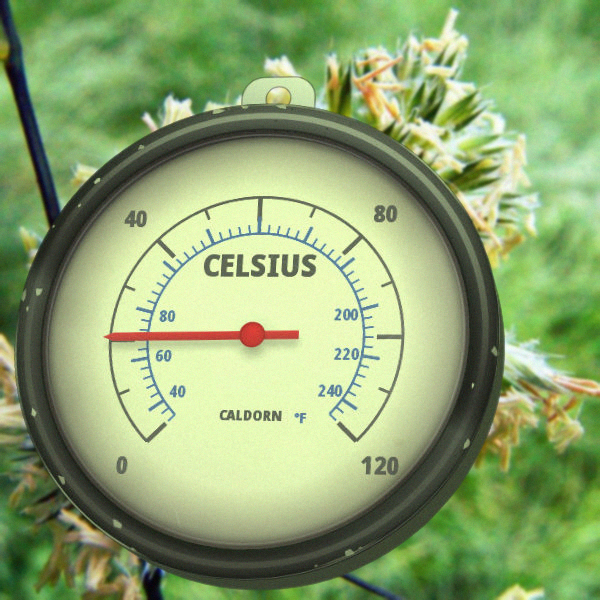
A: 20 °C
